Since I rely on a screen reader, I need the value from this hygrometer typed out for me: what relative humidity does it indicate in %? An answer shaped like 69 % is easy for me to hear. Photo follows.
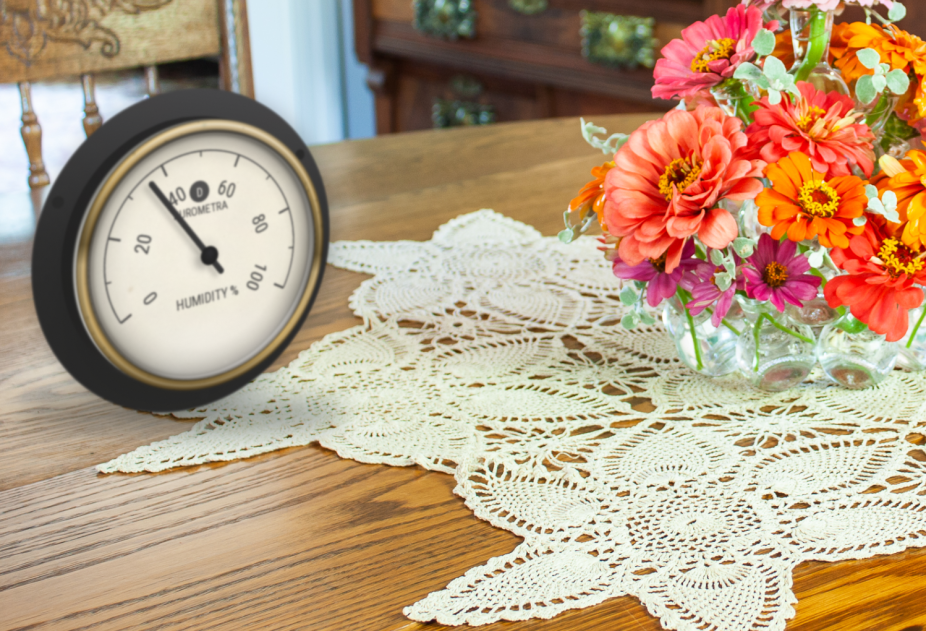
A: 35 %
